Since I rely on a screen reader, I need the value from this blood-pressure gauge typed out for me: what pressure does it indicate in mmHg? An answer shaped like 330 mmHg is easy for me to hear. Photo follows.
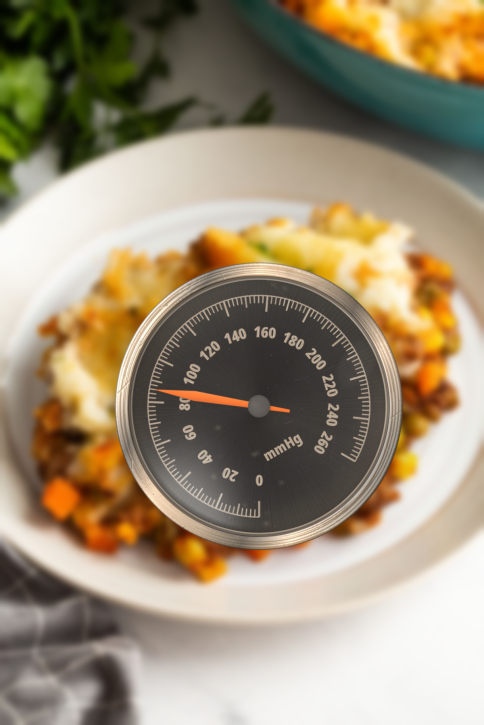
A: 86 mmHg
